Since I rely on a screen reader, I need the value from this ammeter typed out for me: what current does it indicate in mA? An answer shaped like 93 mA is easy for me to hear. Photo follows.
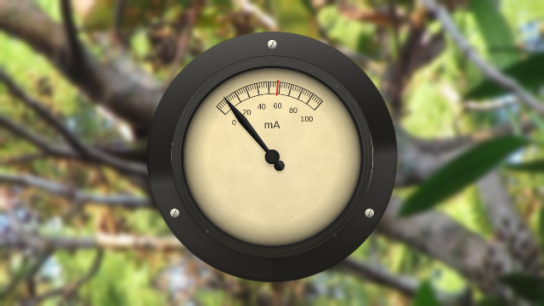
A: 10 mA
